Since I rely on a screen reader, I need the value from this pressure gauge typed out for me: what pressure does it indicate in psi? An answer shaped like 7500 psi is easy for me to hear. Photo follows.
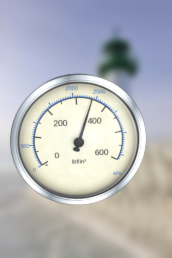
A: 350 psi
